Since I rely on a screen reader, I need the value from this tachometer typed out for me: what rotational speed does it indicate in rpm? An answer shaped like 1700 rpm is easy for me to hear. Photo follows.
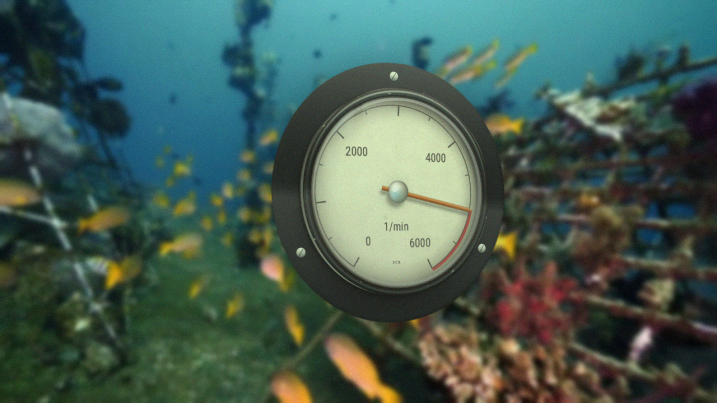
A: 5000 rpm
